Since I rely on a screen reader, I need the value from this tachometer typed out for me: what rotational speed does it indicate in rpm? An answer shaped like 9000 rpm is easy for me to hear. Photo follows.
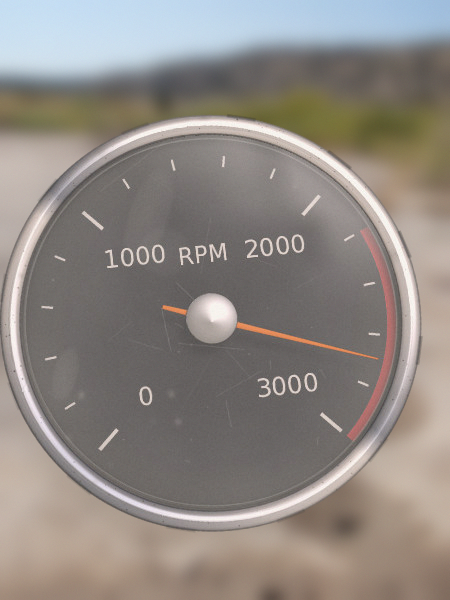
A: 2700 rpm
